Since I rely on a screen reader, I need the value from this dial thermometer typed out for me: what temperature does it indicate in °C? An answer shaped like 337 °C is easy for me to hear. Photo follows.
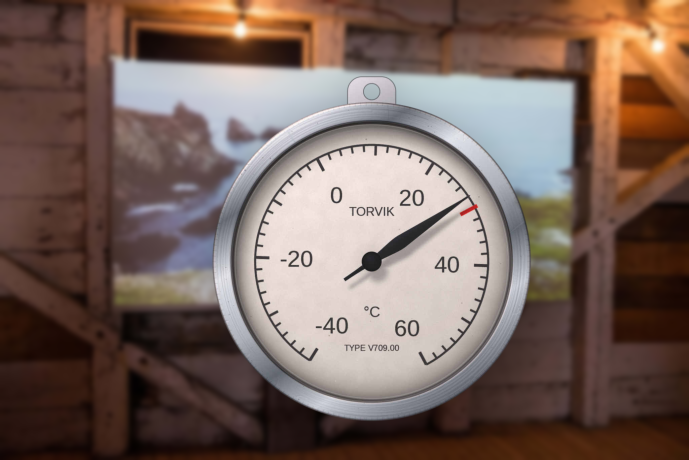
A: 28 °C
